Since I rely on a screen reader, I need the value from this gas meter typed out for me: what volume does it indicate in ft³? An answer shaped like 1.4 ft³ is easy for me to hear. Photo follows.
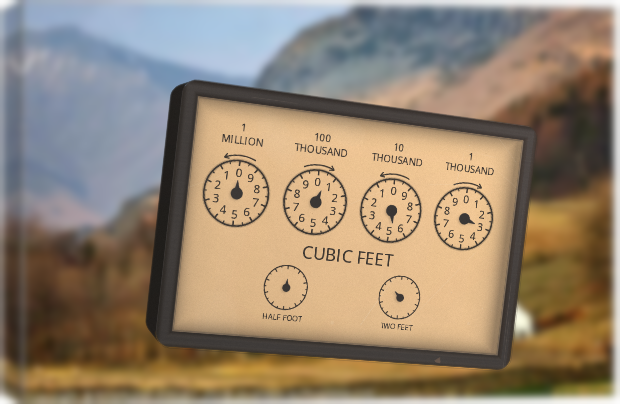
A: 5300 ft³
